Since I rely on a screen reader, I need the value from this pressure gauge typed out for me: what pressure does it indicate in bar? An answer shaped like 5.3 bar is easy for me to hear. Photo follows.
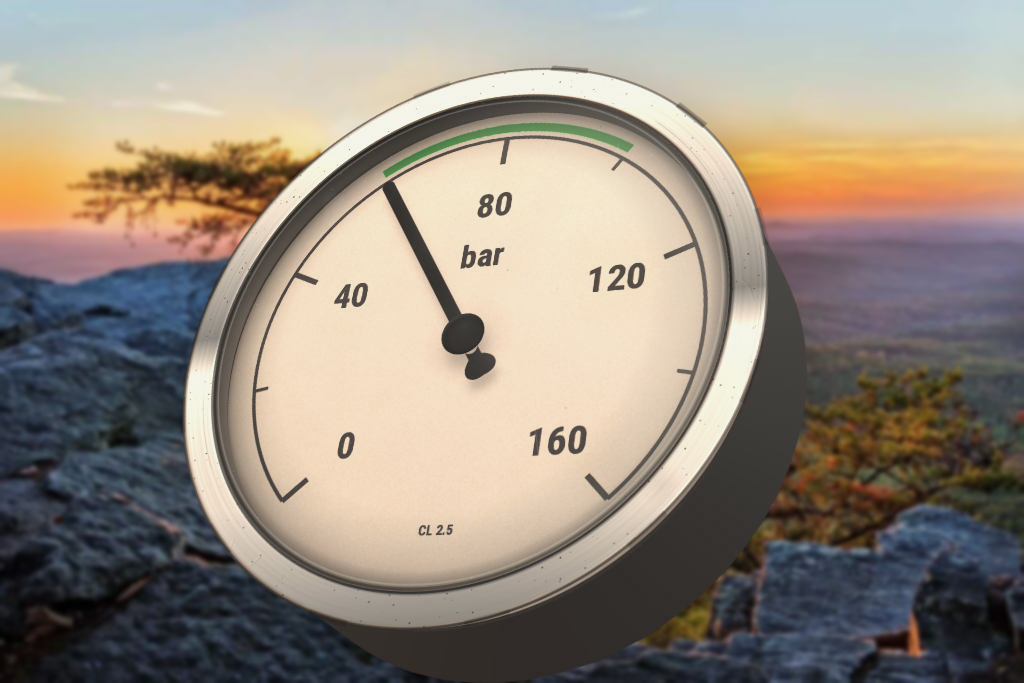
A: 60 bar
